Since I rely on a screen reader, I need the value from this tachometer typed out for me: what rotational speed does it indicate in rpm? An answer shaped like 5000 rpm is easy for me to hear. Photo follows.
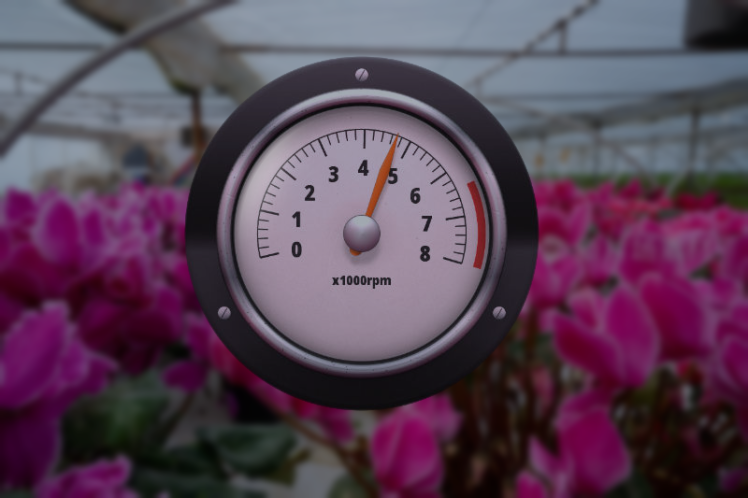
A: 4700 rpm
